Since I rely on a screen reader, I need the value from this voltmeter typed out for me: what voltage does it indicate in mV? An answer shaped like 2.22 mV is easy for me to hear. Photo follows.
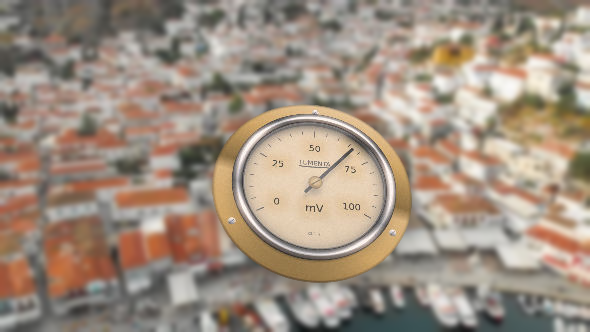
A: 67.5 mV
